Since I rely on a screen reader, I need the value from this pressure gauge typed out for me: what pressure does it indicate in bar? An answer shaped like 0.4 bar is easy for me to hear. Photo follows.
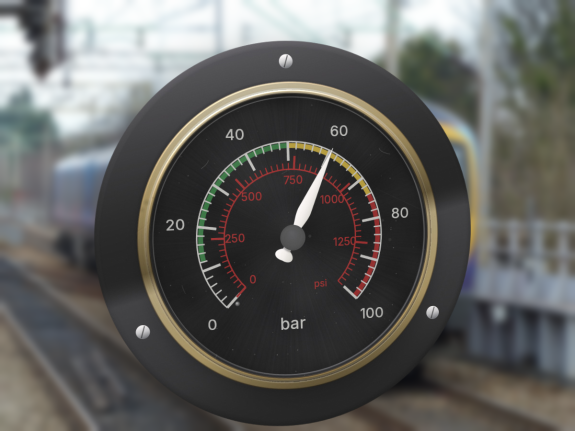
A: 60 bar
